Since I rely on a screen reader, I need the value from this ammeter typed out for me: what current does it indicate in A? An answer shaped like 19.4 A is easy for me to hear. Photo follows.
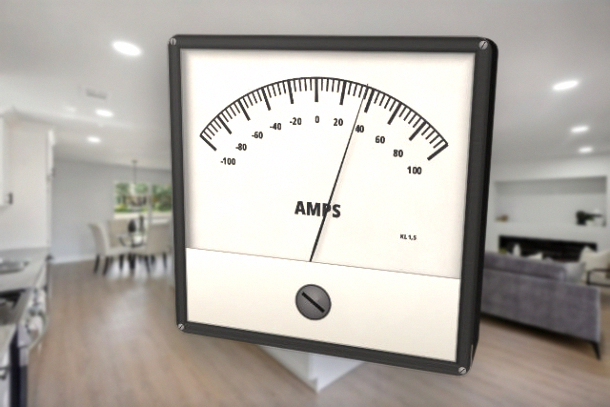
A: 36 A
